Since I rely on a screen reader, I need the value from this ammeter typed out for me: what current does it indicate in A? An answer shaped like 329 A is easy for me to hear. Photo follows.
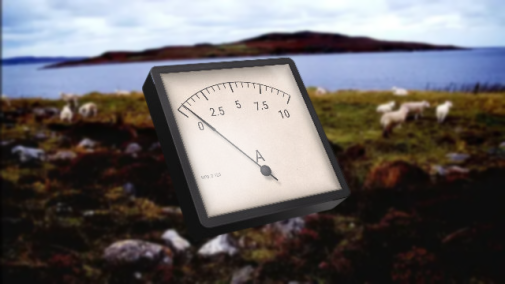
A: 0.5 A
